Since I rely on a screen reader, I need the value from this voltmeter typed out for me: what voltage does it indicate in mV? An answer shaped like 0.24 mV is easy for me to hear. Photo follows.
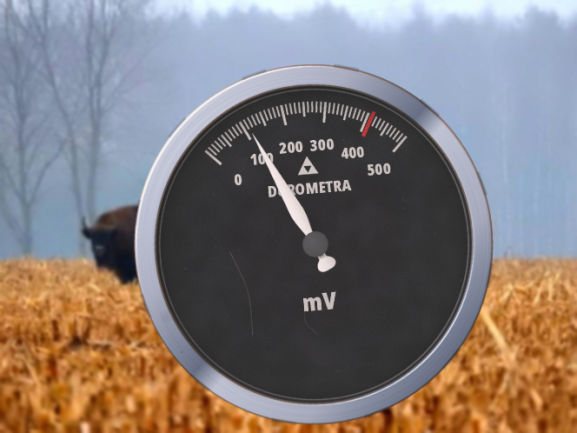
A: 110 mV
